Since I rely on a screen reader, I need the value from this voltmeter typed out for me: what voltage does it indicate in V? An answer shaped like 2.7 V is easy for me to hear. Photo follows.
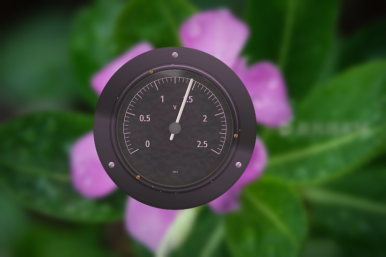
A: 1.45 V
